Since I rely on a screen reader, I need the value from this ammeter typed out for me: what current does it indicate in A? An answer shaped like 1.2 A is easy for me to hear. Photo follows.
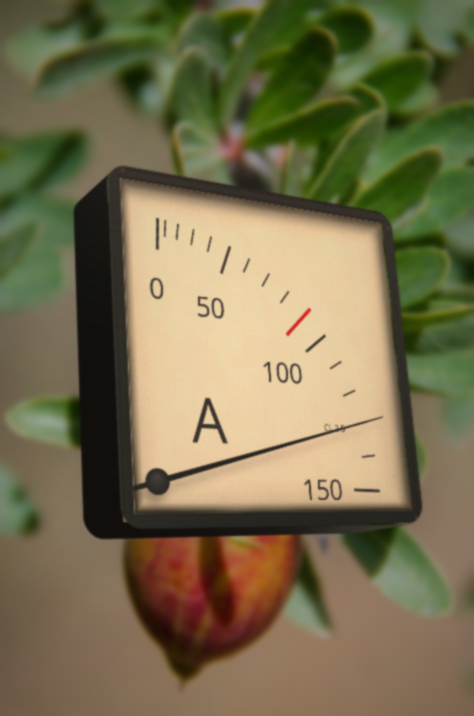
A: 130 A
